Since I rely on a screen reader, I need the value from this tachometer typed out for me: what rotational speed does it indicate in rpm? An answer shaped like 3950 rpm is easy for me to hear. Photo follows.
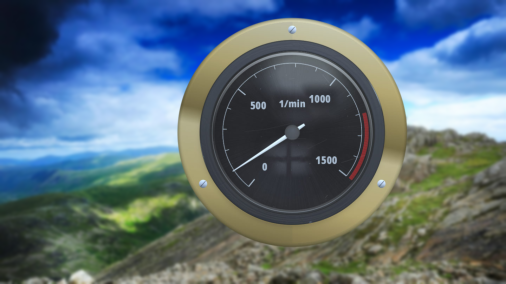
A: 100 rpm
